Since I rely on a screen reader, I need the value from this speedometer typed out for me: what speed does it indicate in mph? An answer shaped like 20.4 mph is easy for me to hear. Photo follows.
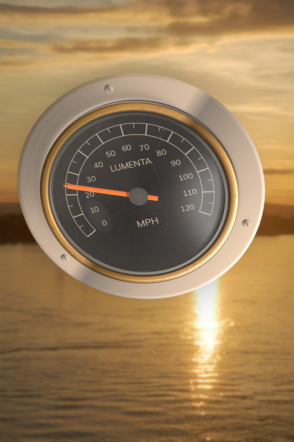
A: 25 mph
